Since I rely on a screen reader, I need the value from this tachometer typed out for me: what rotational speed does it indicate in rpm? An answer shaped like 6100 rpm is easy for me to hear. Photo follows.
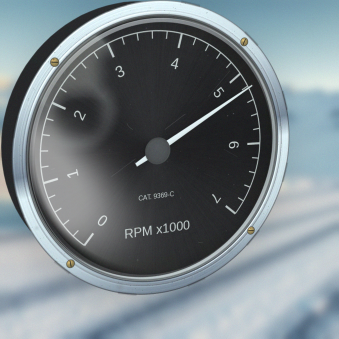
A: 5200 rpm
